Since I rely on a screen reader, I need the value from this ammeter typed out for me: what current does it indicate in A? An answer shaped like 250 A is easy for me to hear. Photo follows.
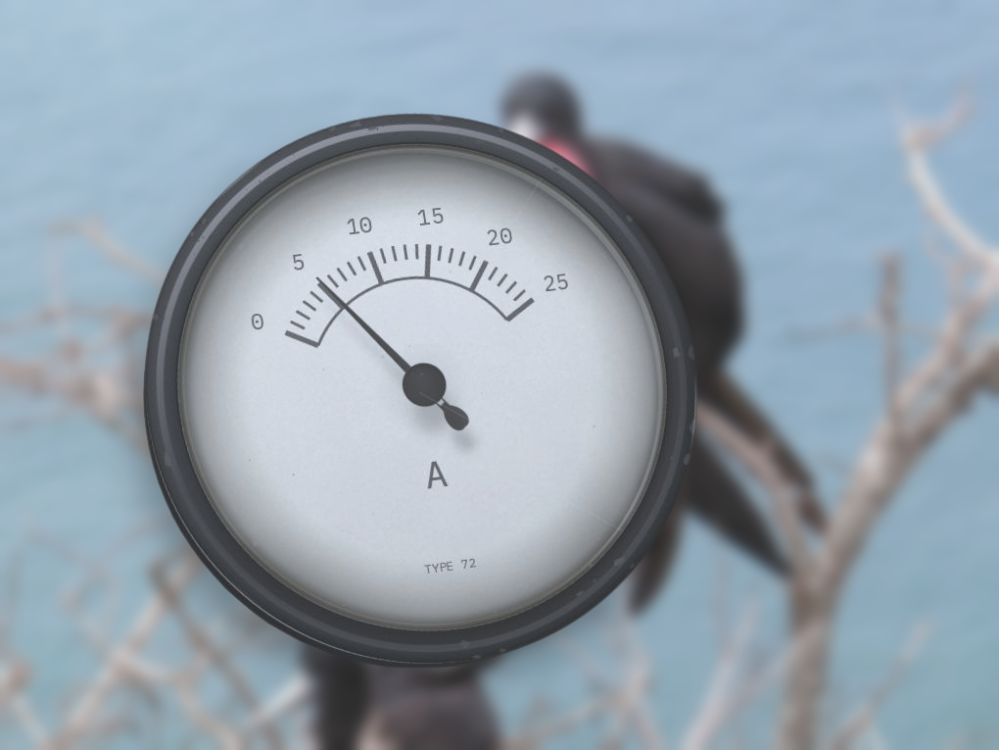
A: 5 A
